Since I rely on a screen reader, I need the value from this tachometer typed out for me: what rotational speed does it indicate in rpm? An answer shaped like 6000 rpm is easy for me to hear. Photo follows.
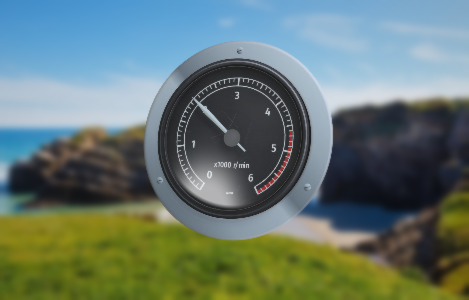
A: 2000 rpm
